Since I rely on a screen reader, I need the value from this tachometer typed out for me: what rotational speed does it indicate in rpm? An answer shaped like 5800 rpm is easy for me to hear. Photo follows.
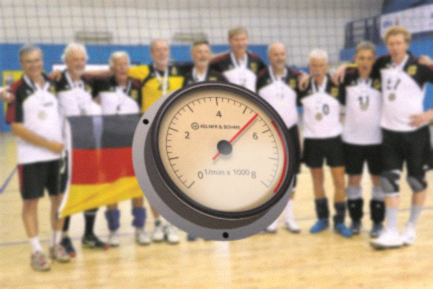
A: 5400 rpm
